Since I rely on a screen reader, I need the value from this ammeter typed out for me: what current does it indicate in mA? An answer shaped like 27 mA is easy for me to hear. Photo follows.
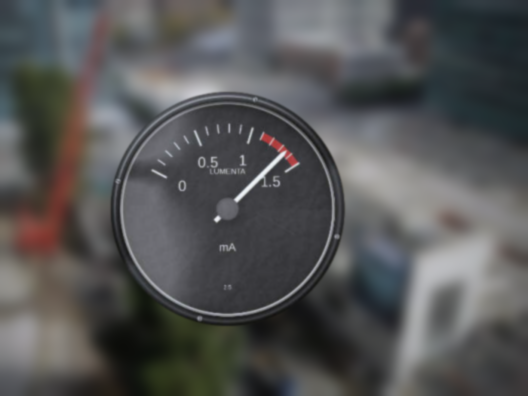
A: 1.35 mA
